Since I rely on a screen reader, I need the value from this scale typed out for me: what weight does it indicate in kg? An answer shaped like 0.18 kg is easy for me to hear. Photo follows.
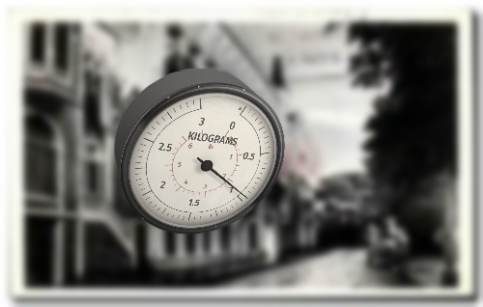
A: 0.95 kg
